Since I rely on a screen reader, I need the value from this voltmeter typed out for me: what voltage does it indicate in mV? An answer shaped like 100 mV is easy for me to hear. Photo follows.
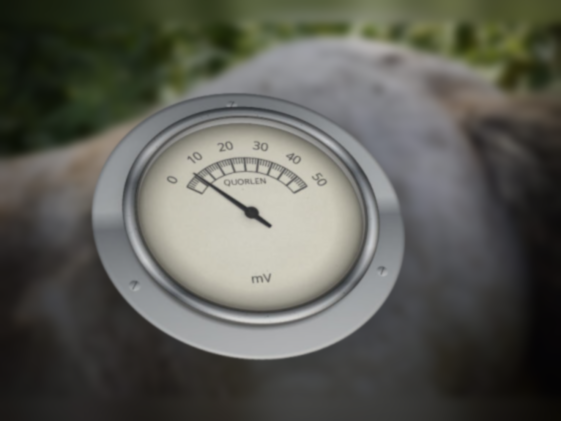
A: 5 mV
